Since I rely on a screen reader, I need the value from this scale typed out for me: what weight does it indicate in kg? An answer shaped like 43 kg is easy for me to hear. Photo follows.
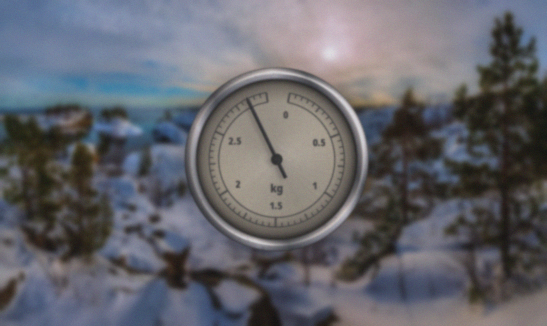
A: 2.85 kg
